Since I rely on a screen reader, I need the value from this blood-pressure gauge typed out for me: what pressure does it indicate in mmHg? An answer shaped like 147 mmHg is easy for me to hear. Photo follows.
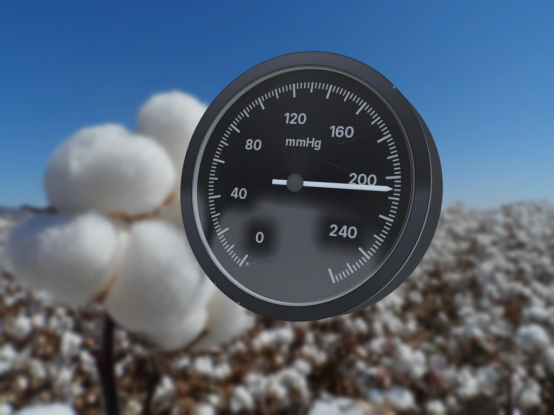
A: 206 mmHg
